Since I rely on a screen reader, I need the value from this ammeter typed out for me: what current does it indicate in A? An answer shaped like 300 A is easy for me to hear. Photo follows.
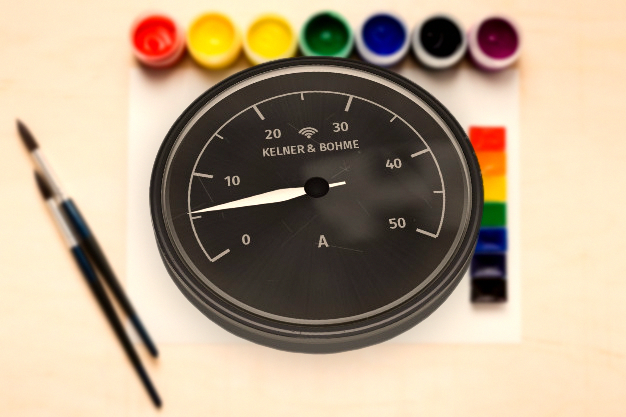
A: 5 A
